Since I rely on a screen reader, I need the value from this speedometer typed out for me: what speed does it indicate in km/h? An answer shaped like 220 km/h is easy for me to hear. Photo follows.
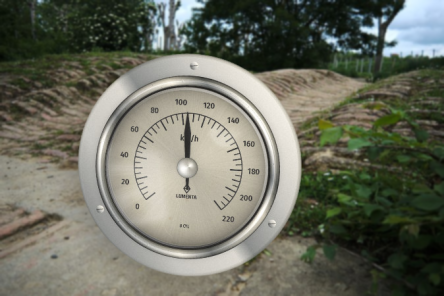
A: 105 km/h
